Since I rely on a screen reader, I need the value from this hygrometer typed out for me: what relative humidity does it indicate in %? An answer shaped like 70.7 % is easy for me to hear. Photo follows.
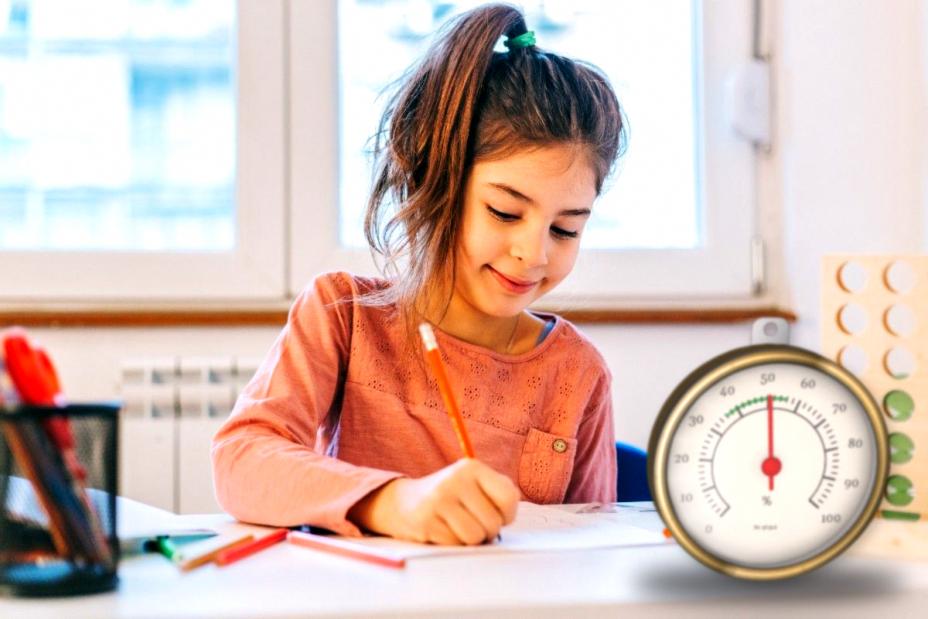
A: 50 %
